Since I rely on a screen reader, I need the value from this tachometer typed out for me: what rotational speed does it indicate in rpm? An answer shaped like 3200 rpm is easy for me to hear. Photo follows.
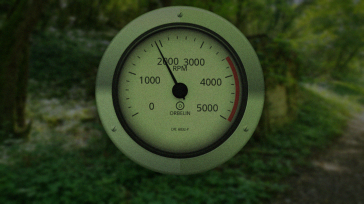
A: 1900 rpm
